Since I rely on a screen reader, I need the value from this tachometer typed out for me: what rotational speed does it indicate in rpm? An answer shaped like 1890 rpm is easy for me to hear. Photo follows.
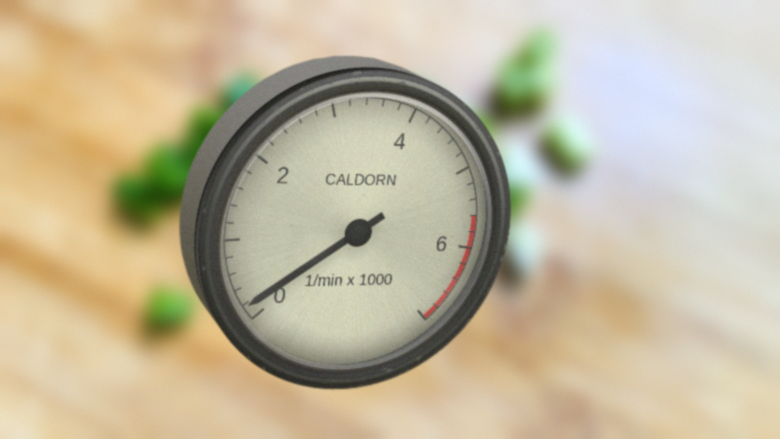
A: 200 rpm
